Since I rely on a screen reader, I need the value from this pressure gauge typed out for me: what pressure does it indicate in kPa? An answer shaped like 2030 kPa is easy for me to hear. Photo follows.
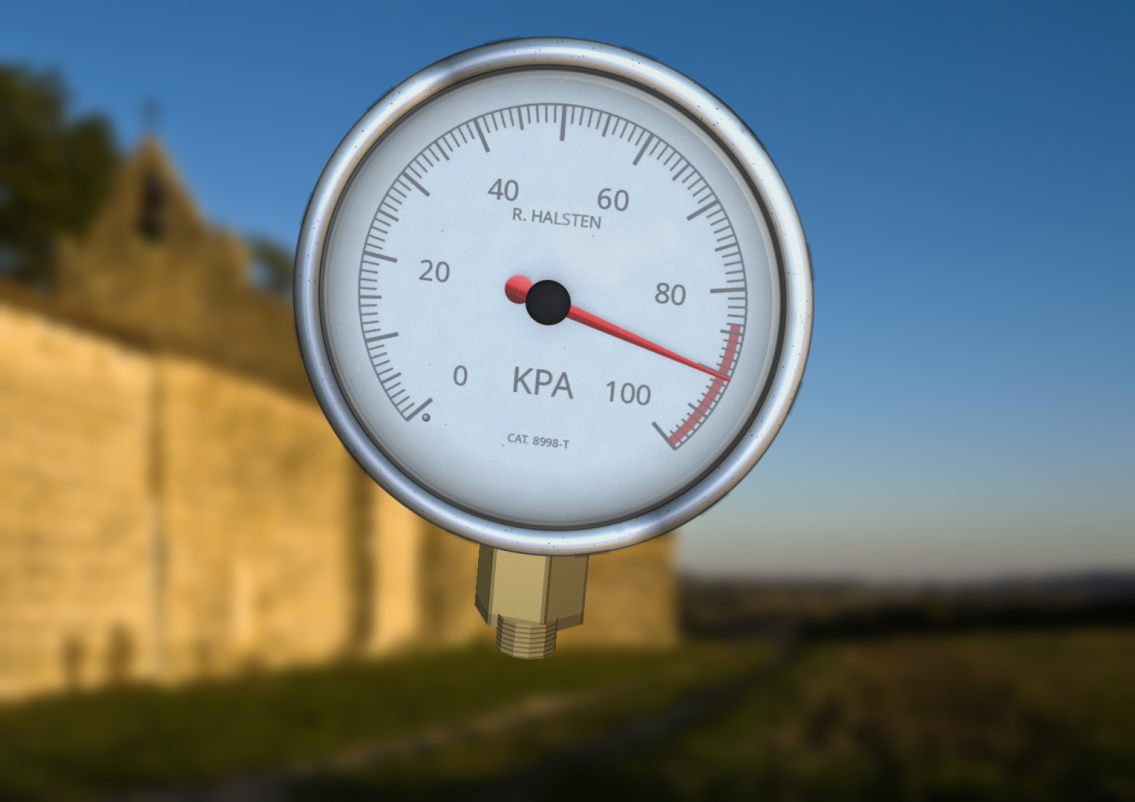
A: 90 kPa
